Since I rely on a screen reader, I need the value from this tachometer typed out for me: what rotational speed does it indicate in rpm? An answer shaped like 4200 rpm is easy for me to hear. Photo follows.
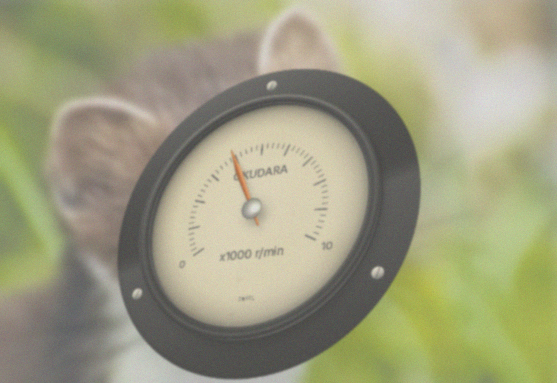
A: 4000 rpm
